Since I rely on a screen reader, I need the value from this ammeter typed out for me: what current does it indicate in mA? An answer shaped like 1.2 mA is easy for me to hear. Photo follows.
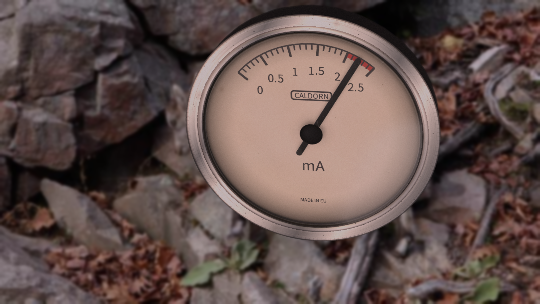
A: 2.2 mA
